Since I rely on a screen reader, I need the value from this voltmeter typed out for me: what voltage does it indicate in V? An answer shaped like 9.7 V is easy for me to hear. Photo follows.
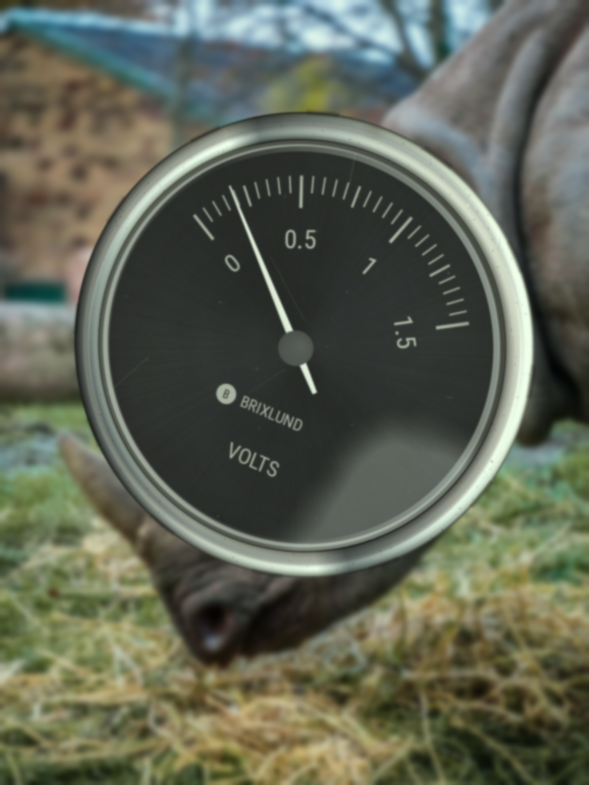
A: 0.2 V
